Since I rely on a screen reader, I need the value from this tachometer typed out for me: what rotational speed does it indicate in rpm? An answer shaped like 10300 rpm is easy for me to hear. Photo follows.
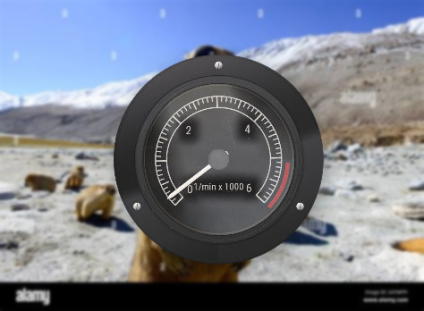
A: 200 rpm
